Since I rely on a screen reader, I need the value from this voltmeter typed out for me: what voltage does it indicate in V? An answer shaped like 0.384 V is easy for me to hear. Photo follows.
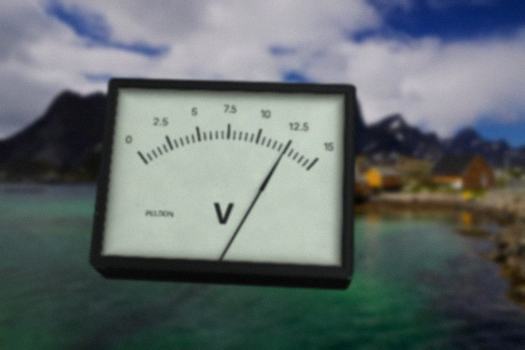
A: 12.5 V
